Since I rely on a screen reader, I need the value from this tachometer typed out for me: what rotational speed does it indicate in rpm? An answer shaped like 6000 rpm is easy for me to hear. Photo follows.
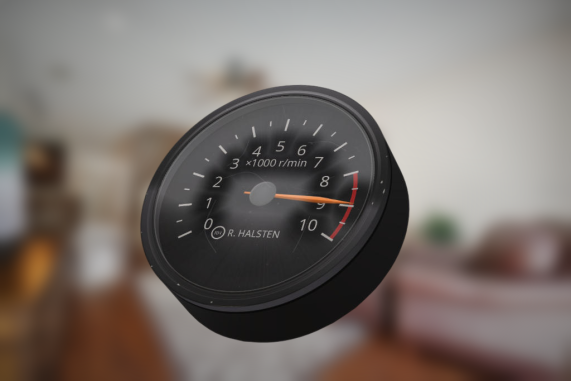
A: 9000 rpm
